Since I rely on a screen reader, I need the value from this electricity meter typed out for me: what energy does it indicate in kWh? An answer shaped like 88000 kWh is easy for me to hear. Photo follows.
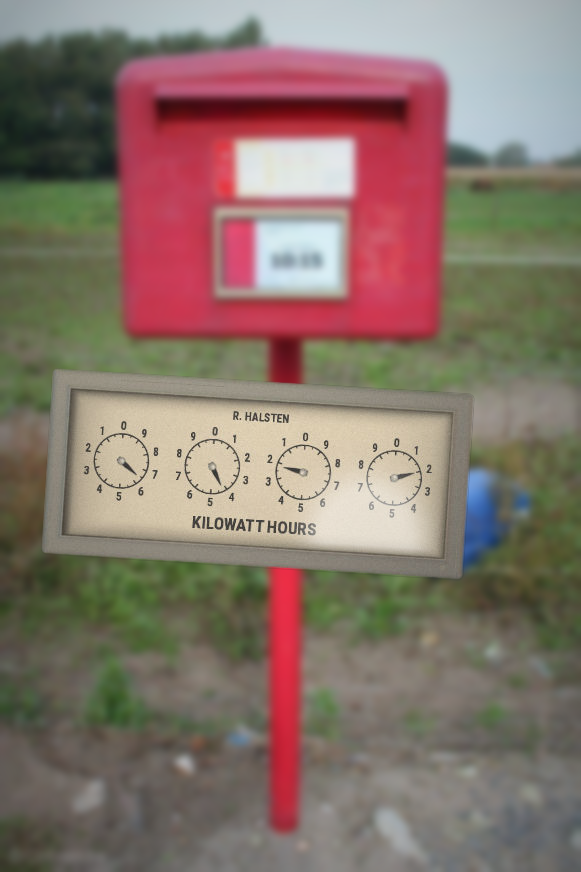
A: 6422 kWh
